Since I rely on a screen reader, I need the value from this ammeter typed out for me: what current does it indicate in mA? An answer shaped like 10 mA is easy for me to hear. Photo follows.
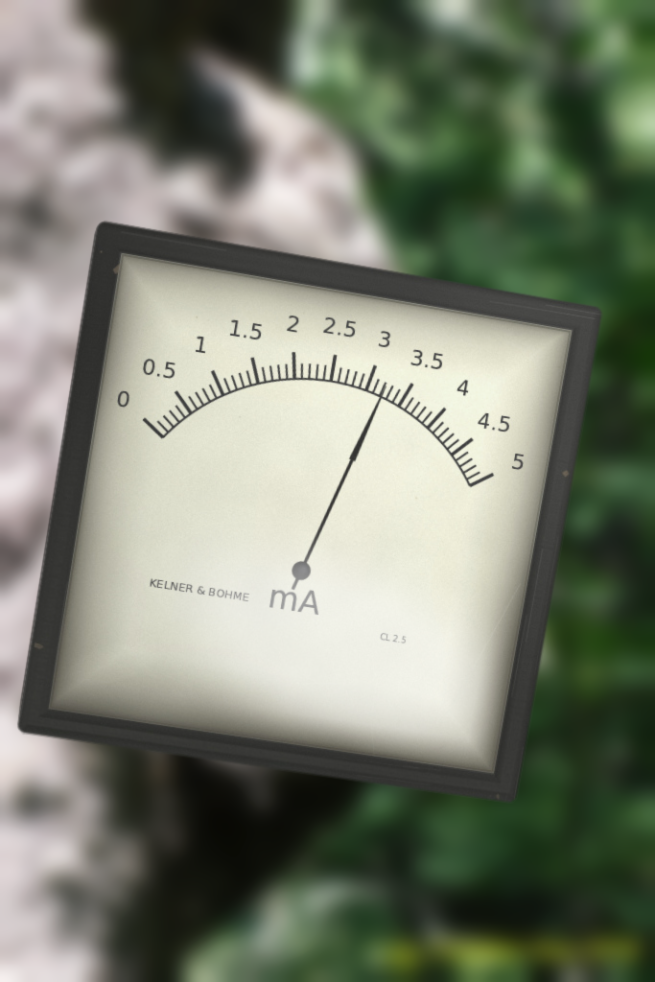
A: 3.2 mA
